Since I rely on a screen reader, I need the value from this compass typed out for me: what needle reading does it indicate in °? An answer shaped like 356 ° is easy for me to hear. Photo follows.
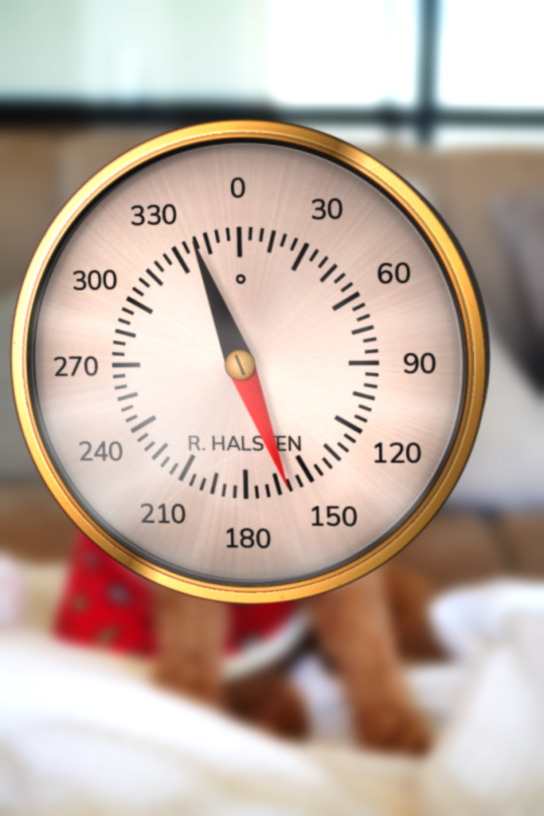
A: 160 °
